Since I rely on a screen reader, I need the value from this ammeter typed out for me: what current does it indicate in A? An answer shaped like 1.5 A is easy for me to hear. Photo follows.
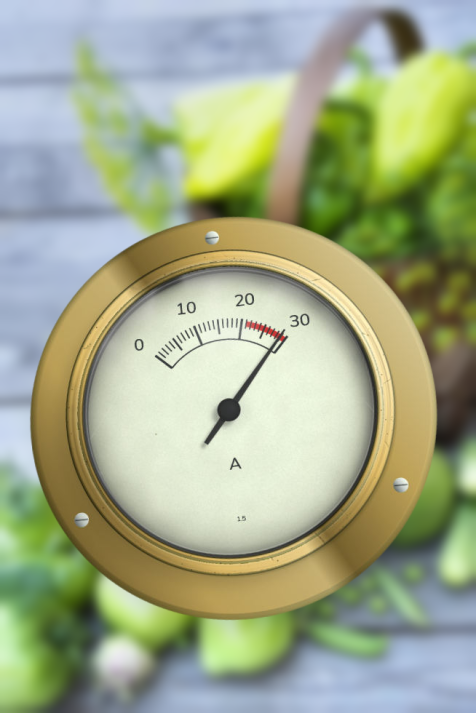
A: 29 A
